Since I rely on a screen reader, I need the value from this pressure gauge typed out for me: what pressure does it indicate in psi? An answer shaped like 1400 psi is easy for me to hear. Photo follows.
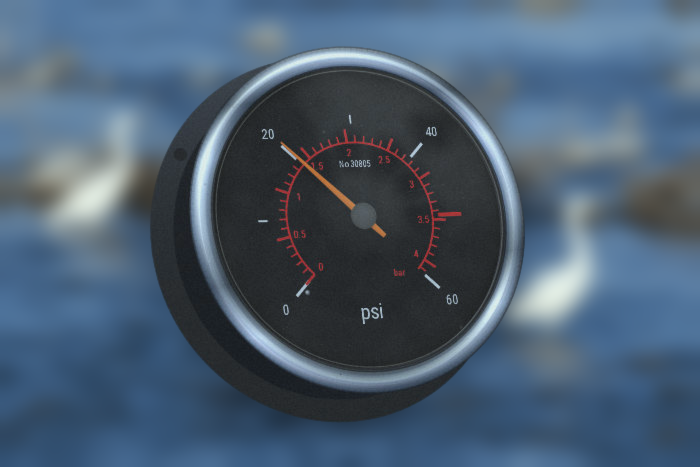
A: 20 psi
